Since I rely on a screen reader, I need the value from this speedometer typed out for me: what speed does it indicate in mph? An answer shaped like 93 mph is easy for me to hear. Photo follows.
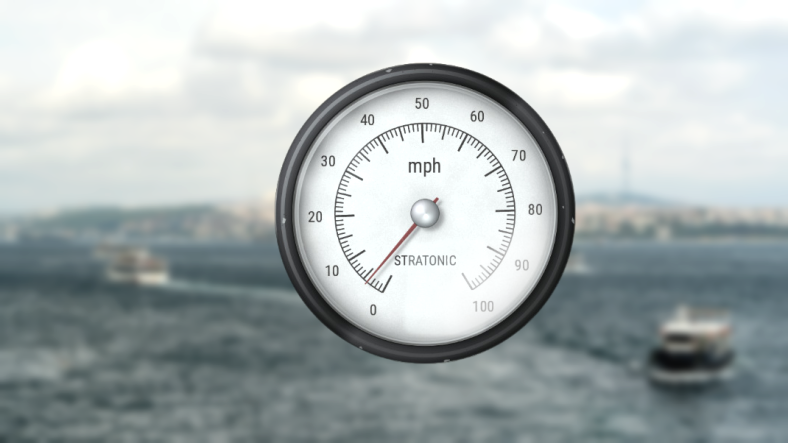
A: 4 mph
